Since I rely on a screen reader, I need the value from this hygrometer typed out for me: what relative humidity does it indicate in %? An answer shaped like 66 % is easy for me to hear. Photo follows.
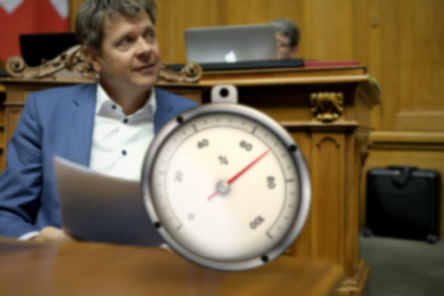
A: 68 %
